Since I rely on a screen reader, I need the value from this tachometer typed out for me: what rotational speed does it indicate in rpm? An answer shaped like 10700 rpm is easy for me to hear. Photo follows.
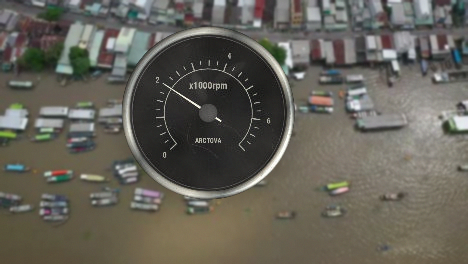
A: 2000 rpm
